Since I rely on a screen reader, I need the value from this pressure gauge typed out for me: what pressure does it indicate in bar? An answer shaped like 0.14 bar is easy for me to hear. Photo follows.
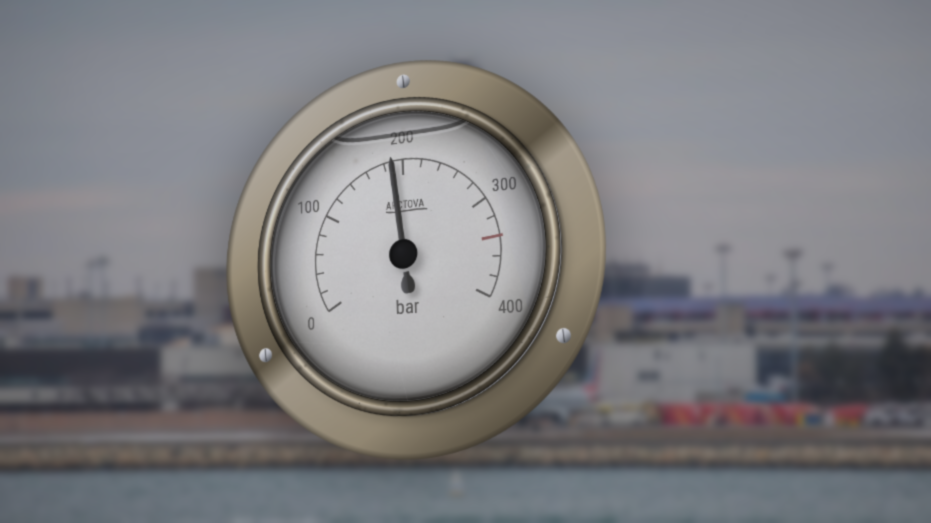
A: 190 bar
